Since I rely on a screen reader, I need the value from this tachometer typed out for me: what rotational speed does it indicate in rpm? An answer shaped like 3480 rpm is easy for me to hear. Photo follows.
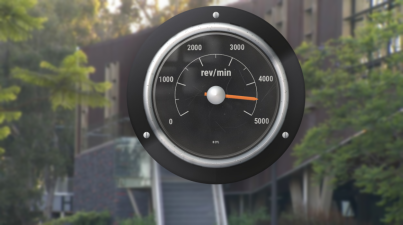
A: 4500 rpm
